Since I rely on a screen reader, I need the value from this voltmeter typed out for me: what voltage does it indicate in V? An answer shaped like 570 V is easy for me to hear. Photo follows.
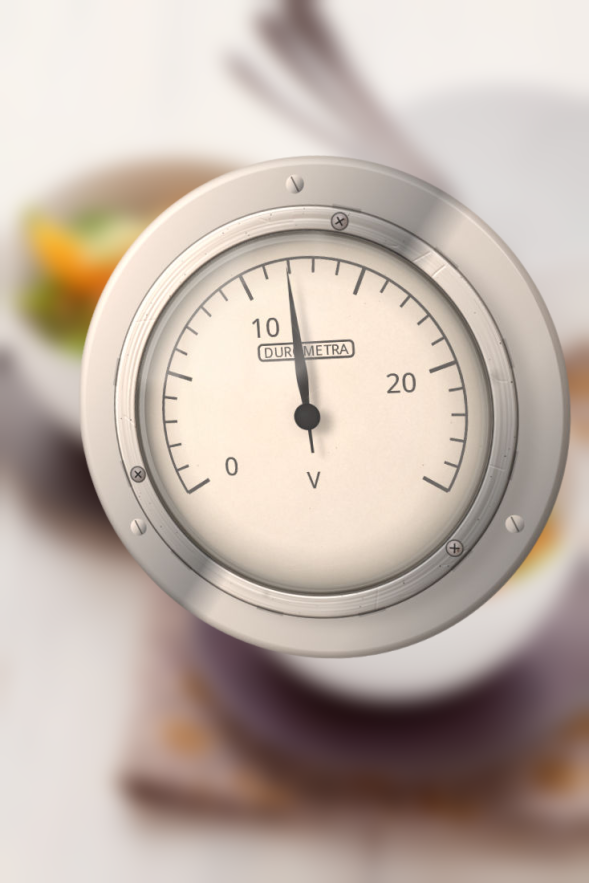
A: 12 V
